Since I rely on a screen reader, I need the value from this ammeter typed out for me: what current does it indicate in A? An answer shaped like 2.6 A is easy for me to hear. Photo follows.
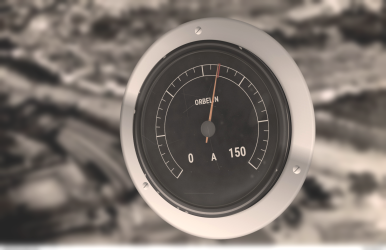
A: 85 A
